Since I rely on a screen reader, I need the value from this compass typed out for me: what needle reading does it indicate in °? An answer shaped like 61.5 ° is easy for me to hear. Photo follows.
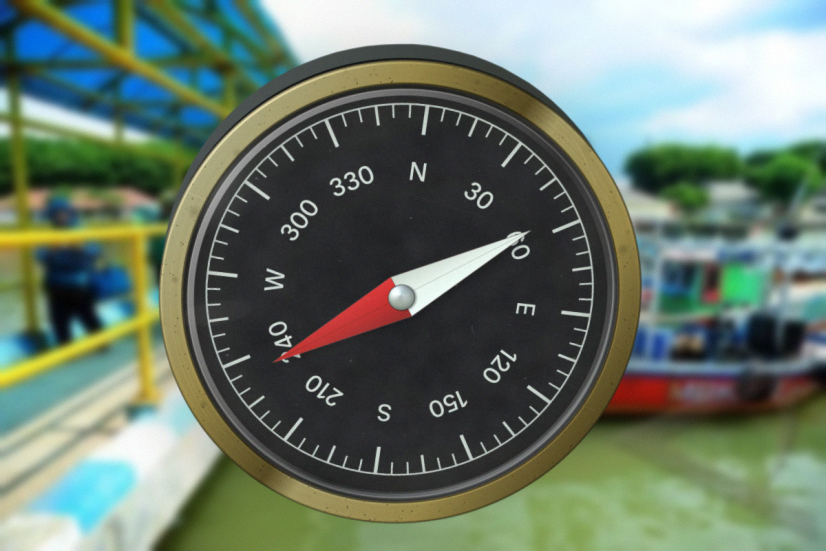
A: 235 °
